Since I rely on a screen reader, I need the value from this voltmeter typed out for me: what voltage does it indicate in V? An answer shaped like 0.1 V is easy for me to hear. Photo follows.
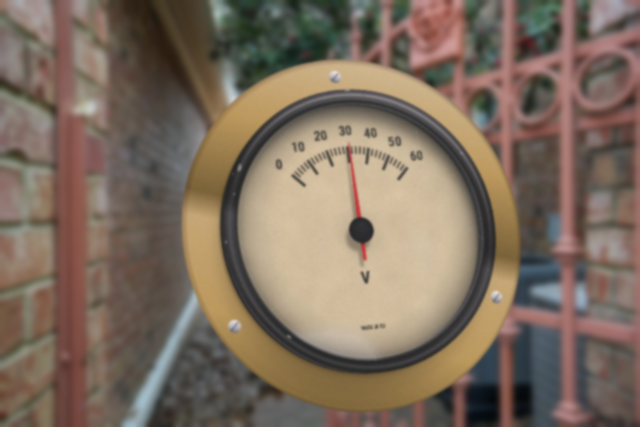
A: 30 V
